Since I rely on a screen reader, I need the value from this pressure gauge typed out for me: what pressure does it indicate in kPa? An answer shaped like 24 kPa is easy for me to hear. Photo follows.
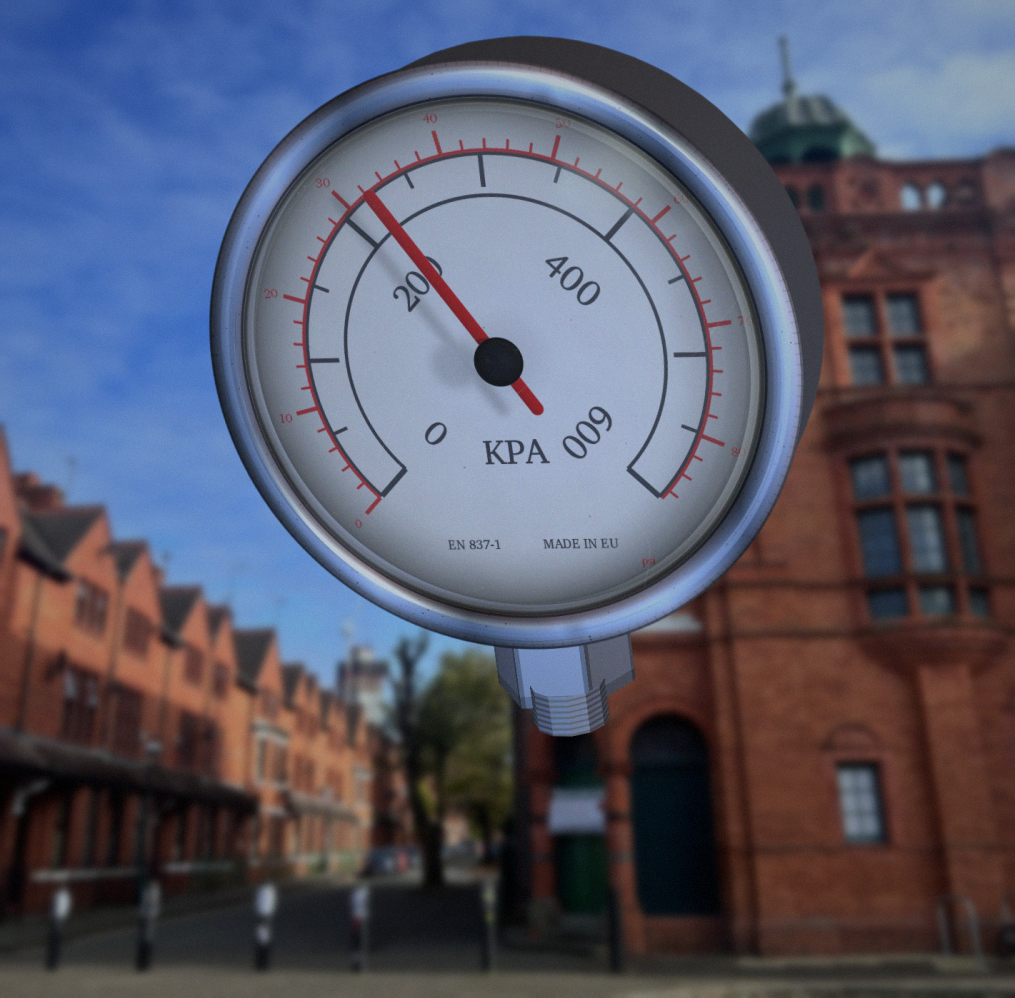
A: 225 kPa
